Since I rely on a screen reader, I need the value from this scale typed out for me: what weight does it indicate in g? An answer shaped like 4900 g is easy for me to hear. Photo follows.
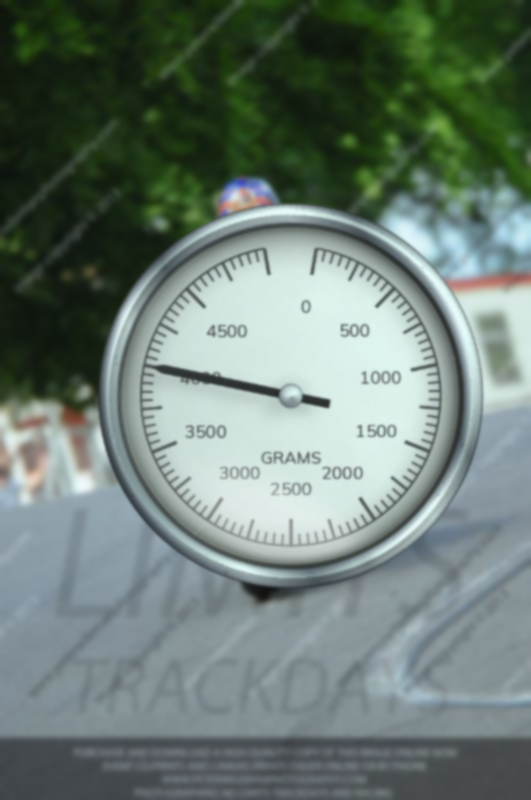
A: 4000 g
